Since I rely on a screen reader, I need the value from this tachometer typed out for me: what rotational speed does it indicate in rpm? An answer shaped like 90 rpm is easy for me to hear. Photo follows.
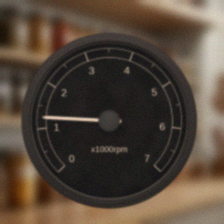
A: 1250 rpm
